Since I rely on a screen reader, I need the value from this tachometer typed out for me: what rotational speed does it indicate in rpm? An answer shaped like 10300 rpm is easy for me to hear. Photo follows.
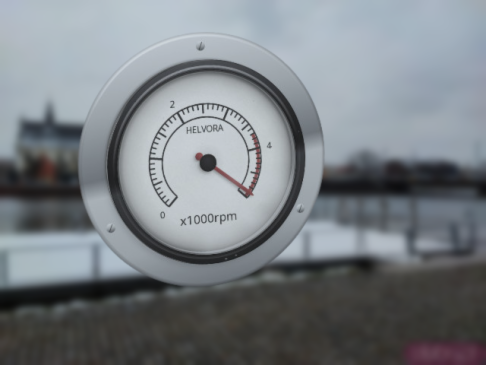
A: 4900 rpm
